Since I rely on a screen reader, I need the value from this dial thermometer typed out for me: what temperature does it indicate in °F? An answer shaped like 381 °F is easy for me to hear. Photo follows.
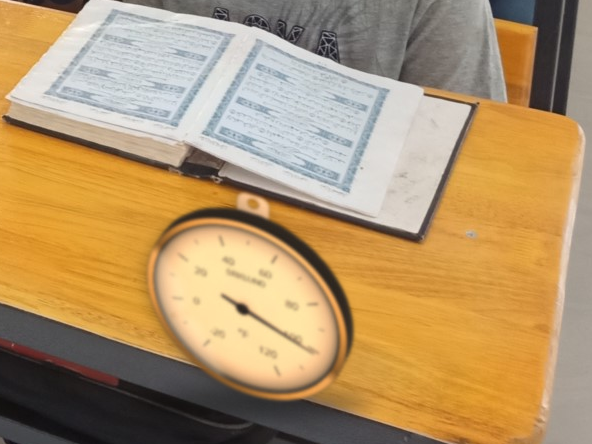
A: 100 °F
